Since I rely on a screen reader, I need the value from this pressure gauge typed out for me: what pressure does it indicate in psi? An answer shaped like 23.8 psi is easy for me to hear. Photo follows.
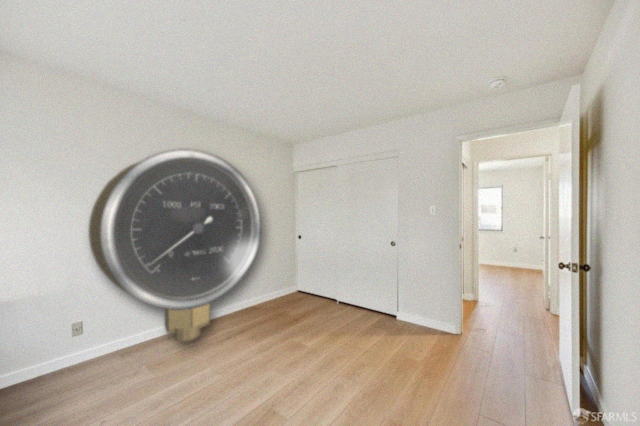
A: 100 psi
